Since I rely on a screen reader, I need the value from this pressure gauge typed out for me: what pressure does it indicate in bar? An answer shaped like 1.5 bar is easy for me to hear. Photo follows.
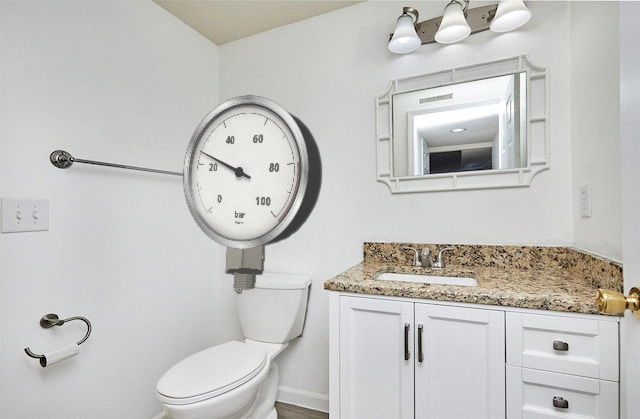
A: 25 bar
